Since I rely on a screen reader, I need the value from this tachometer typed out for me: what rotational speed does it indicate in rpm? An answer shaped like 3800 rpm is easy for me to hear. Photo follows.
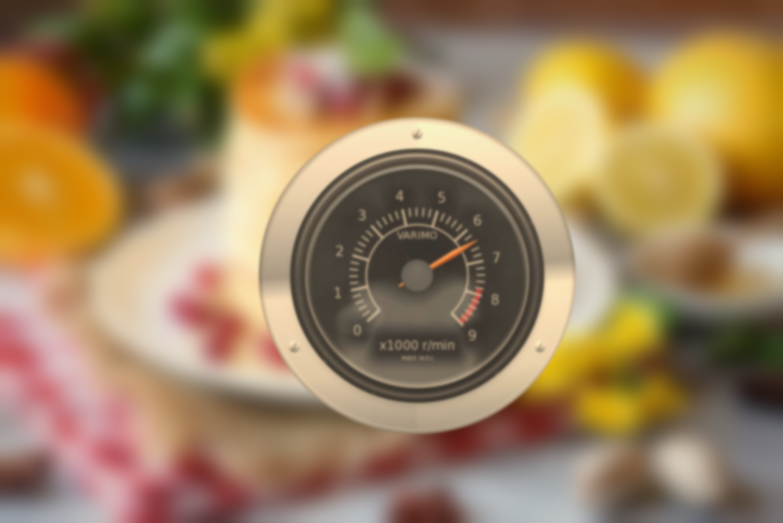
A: 6400 rpm
